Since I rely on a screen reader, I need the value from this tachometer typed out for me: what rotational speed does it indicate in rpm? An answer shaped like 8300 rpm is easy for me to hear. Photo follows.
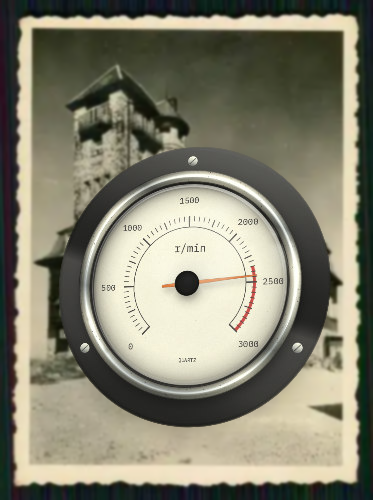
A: 2450 rpm
